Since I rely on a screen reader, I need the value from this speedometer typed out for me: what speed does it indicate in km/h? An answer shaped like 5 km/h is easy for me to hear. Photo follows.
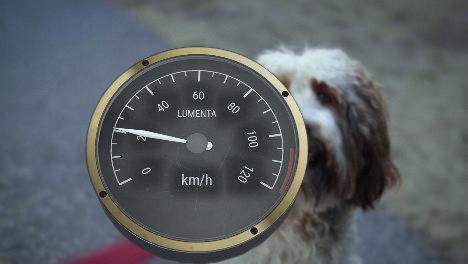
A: 20 km/h
